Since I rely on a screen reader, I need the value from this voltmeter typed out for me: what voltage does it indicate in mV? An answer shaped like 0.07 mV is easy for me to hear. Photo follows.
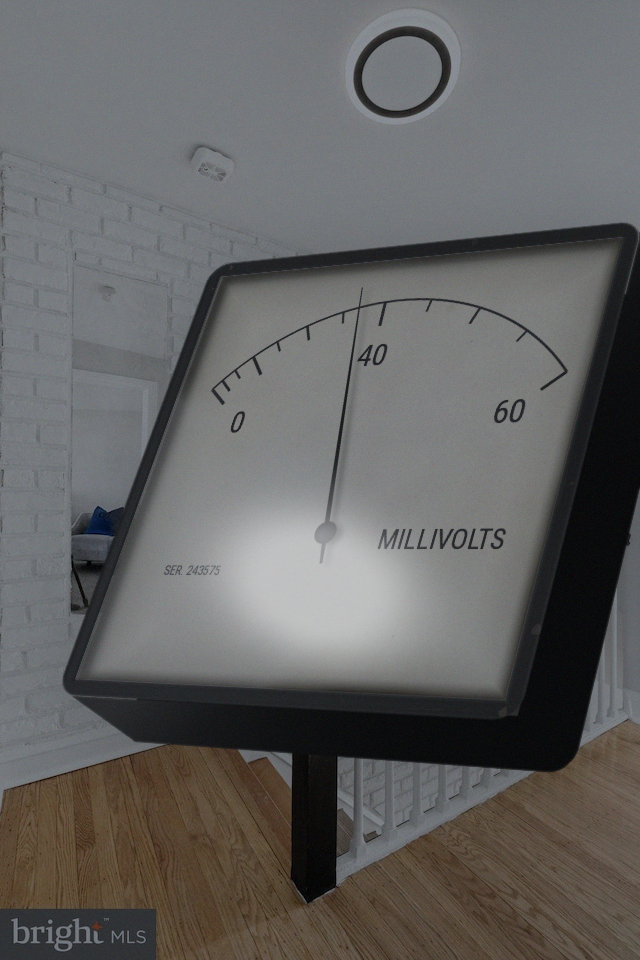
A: 37.5 mV
